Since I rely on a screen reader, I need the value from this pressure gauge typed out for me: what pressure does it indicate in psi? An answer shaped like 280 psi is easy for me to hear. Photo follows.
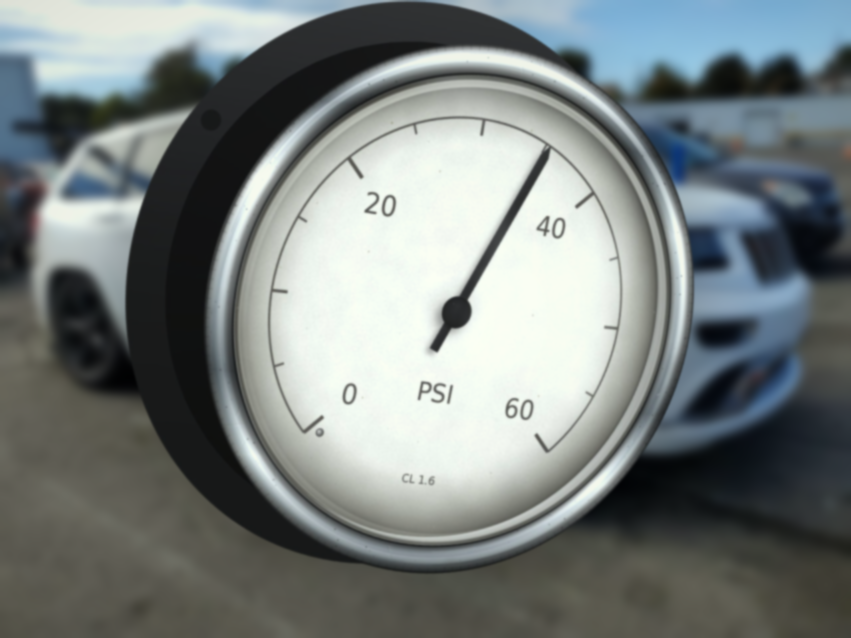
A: 35 psi
